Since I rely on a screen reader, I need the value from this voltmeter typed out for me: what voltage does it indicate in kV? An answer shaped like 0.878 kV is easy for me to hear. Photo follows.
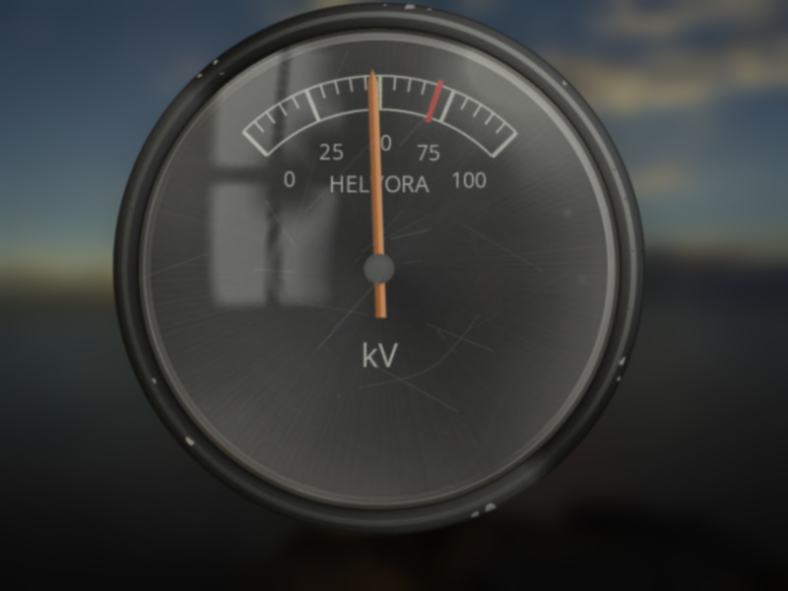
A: 47.5 kV
